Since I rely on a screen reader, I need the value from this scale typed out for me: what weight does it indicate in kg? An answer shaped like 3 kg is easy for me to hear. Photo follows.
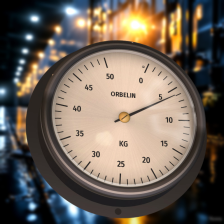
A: 6 kg
